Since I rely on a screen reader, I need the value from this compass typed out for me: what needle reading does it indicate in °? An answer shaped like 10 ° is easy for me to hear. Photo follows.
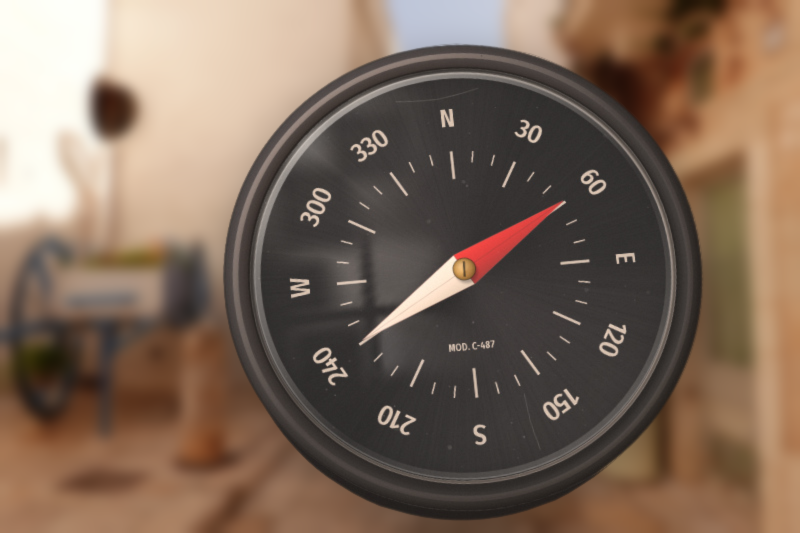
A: 60 °
